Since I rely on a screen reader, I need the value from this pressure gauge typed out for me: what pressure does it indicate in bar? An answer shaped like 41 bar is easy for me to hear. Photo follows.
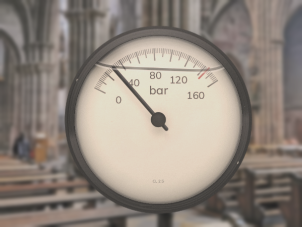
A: 30 bar
